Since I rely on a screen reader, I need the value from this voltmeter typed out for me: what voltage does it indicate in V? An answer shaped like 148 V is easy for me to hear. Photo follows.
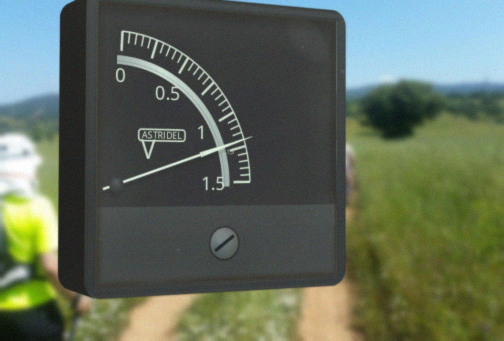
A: 1.2 V
